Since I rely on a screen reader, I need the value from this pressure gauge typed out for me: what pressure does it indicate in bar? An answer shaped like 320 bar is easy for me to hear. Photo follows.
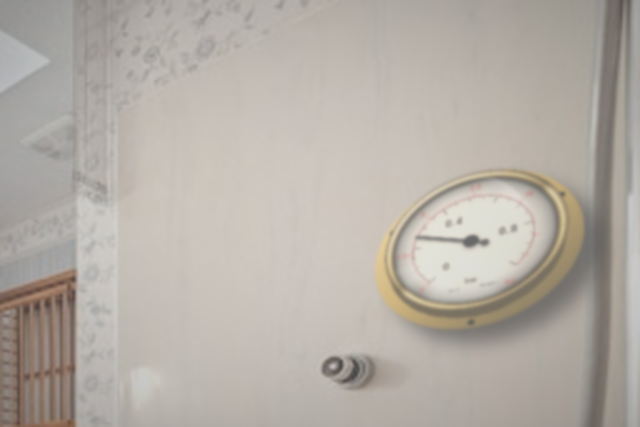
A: 0.25 bar
